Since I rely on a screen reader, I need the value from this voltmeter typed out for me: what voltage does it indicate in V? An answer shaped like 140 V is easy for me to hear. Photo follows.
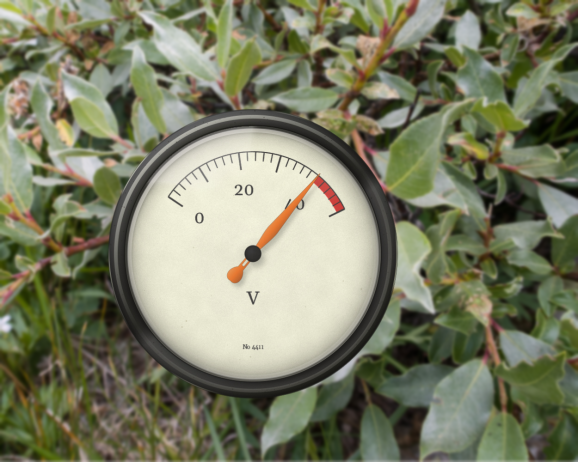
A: 40 V
